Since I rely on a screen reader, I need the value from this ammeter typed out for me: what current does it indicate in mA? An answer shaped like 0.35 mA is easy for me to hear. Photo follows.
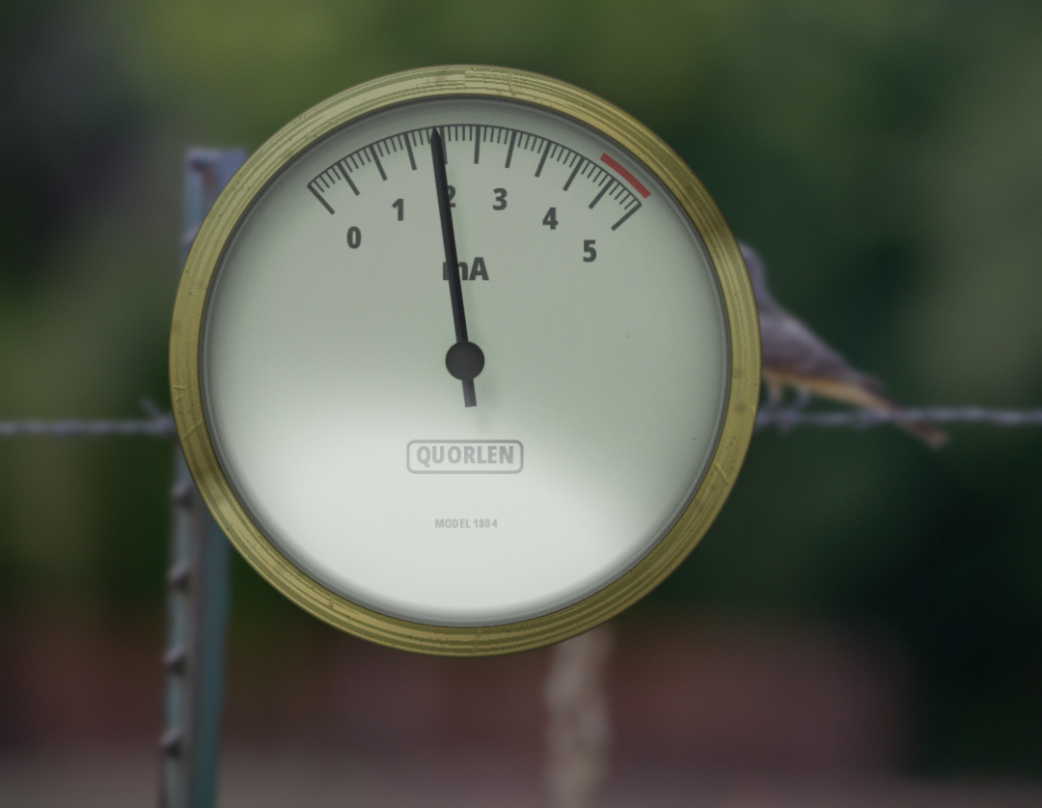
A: 1.9 mA
